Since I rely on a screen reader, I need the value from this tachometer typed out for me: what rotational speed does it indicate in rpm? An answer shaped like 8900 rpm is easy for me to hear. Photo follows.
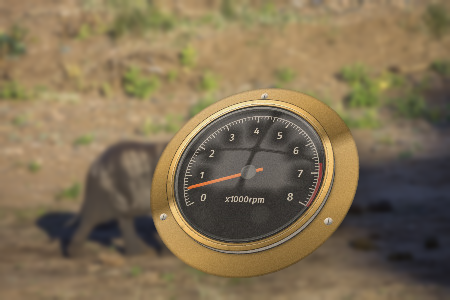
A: 500 rpm
